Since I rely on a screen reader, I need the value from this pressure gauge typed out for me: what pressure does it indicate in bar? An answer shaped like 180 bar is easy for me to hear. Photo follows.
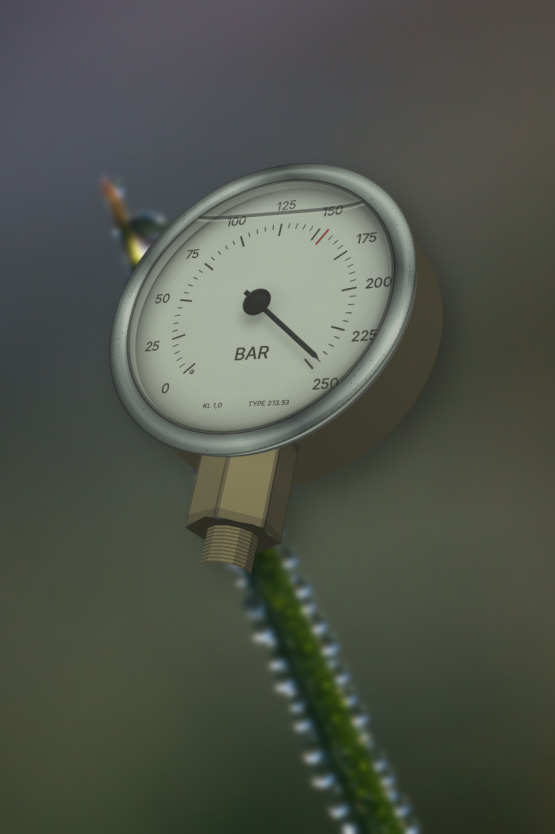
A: 245 bar
